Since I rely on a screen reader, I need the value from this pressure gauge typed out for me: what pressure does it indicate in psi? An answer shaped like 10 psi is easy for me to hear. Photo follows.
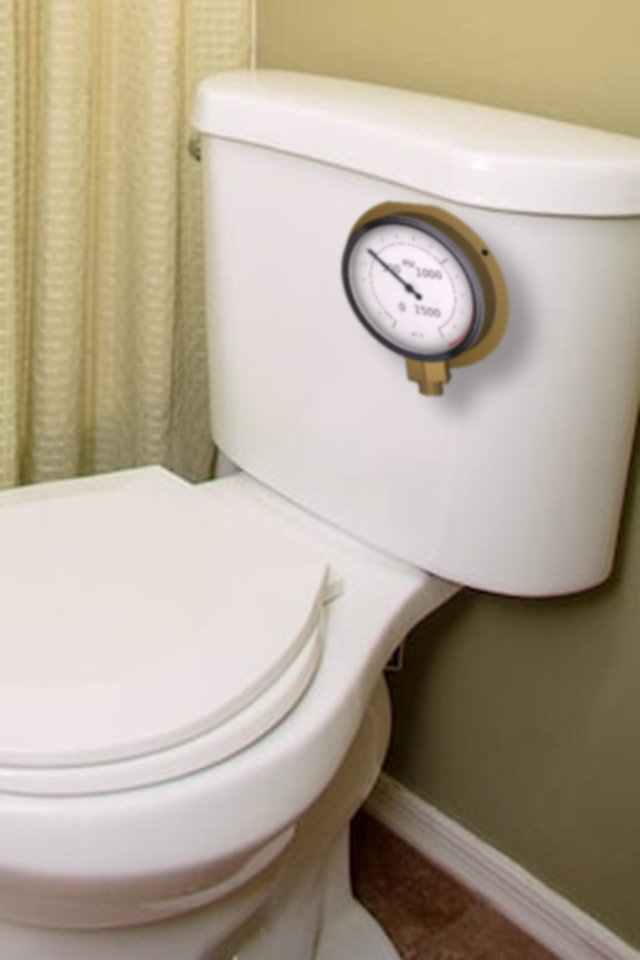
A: 500 psi
